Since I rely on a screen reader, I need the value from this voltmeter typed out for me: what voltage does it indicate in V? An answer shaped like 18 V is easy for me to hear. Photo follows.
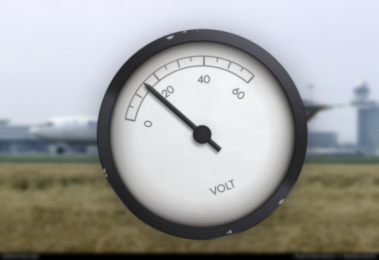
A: 15 V
